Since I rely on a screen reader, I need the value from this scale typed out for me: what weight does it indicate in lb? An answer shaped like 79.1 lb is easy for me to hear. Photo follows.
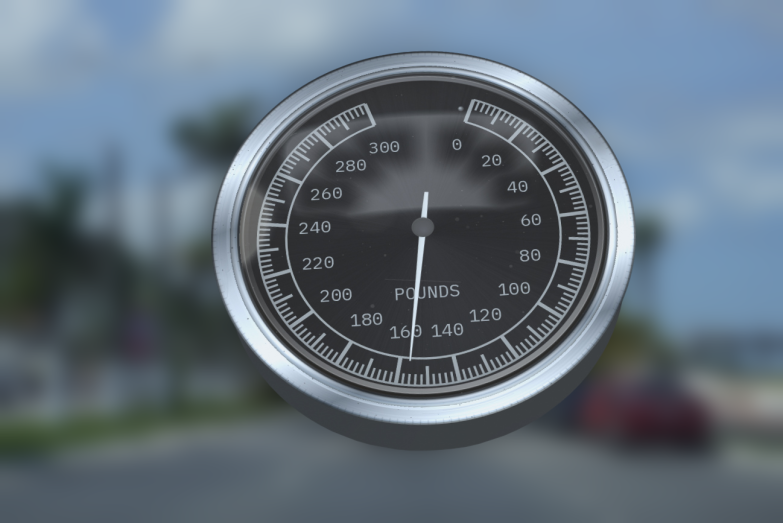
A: 156 lb
